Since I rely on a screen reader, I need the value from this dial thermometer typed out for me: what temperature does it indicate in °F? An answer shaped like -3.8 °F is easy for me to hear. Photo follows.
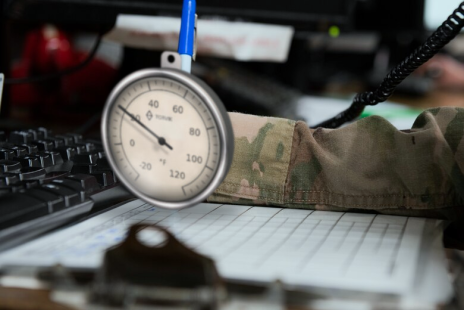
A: 20 °F
